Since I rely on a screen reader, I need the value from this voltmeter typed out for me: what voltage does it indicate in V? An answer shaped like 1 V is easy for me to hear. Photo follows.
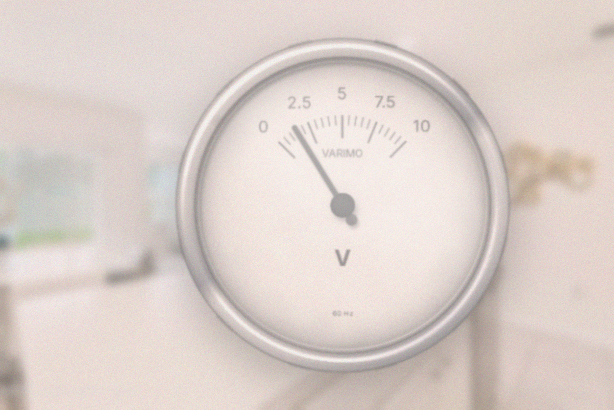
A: 1.5 V
